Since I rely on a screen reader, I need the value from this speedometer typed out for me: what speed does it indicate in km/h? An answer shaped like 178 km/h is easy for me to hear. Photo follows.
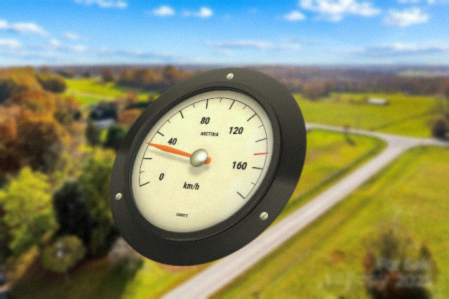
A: 30 km/h
